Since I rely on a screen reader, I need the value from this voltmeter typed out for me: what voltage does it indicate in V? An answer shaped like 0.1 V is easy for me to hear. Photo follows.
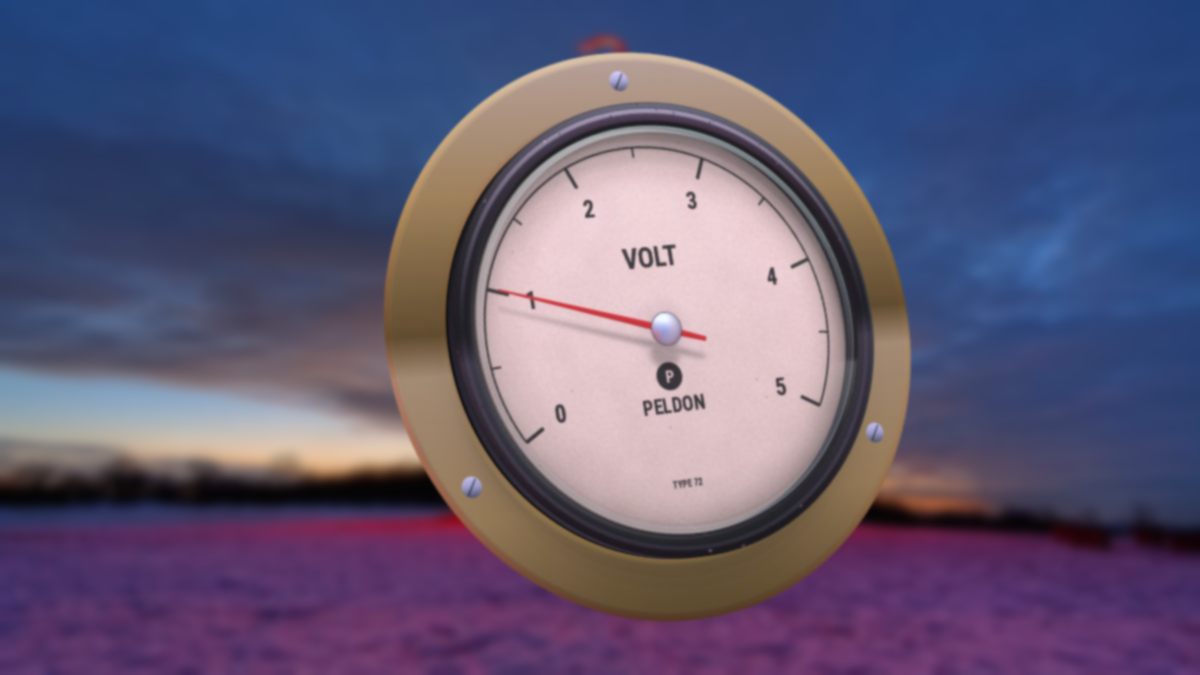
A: 1 V
